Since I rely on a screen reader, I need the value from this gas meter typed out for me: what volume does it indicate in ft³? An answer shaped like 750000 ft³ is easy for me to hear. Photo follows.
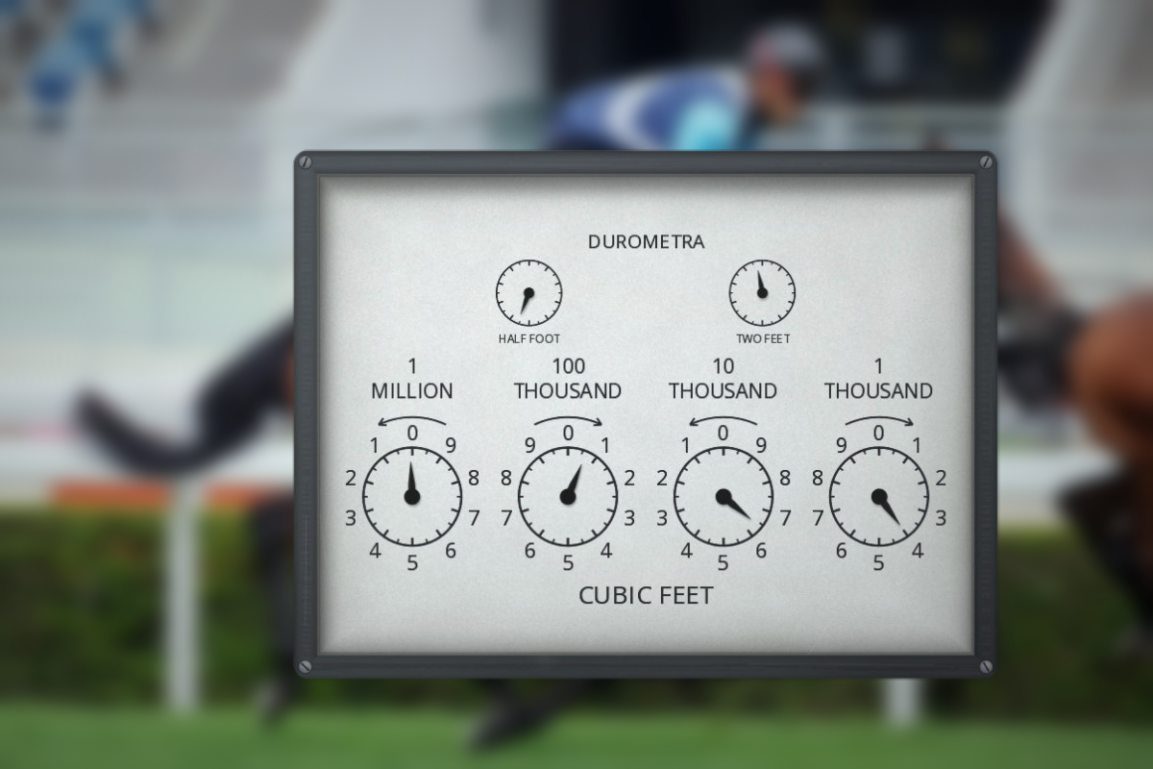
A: 6400 ft³
